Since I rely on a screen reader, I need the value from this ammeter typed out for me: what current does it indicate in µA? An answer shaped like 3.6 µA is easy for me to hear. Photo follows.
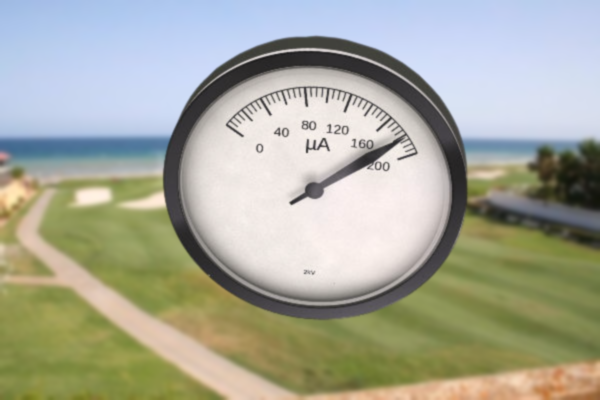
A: 180 µA
